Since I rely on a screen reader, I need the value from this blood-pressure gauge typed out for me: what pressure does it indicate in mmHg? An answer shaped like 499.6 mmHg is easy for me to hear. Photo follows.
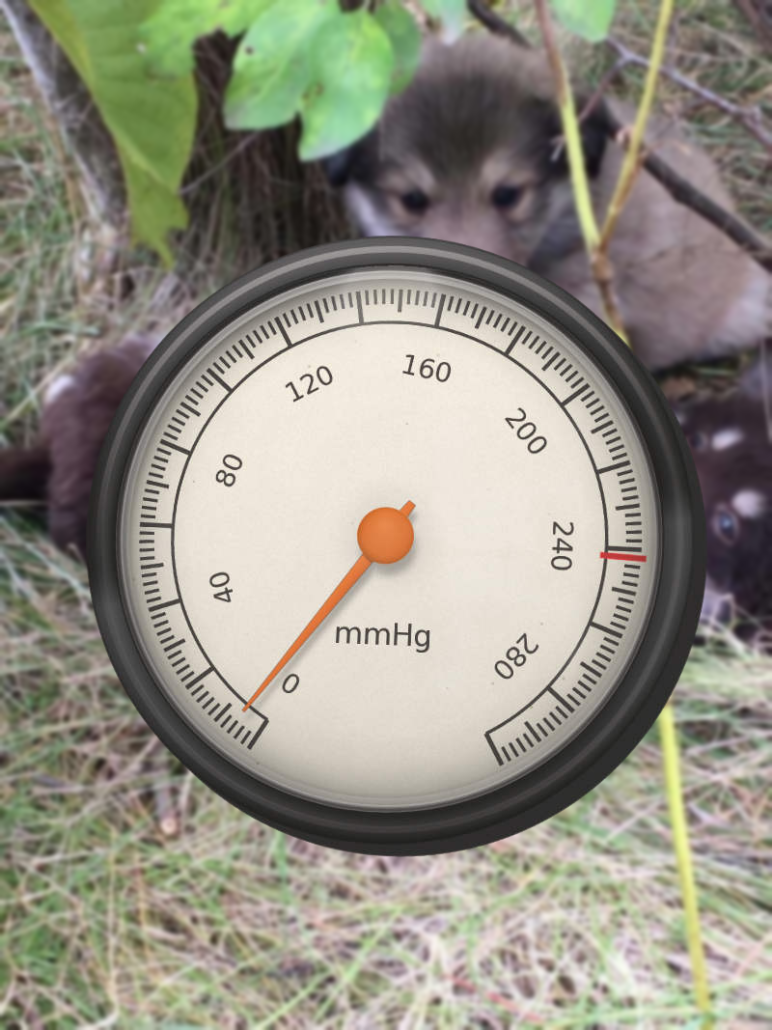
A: 6 mmHg
